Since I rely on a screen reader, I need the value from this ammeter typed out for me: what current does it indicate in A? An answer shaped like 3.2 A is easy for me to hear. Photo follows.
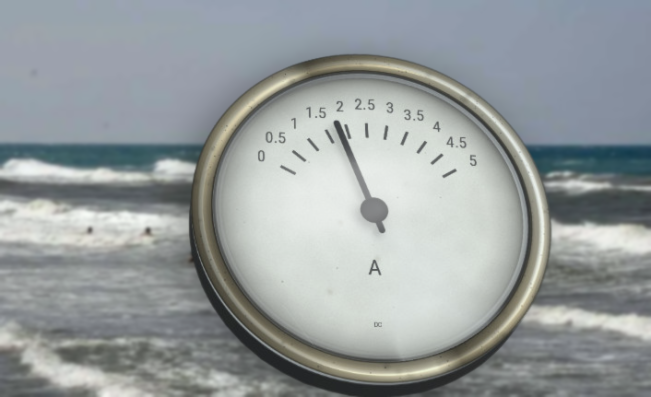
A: 1.75 A
